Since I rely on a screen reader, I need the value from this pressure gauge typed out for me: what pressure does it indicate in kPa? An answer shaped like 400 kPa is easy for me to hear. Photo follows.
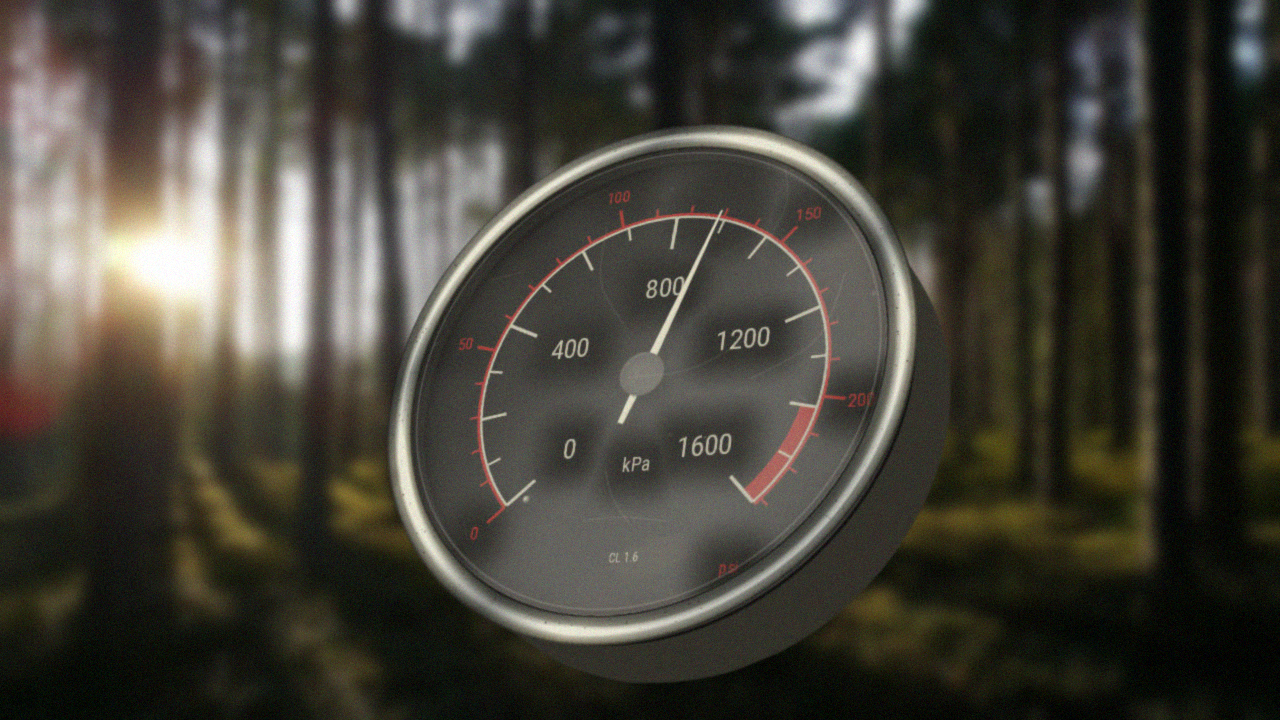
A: 900 kPa
